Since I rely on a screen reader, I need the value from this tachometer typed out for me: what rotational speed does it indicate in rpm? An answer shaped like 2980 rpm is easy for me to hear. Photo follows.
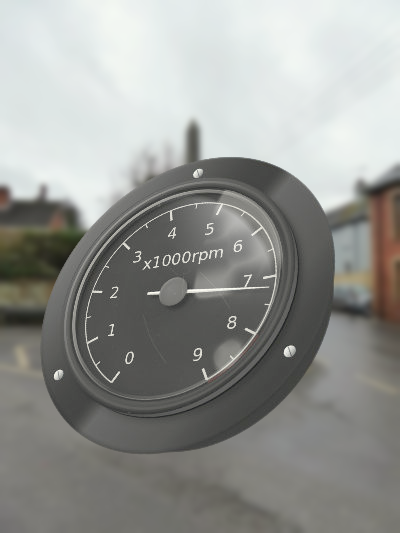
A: 7250 rpm
